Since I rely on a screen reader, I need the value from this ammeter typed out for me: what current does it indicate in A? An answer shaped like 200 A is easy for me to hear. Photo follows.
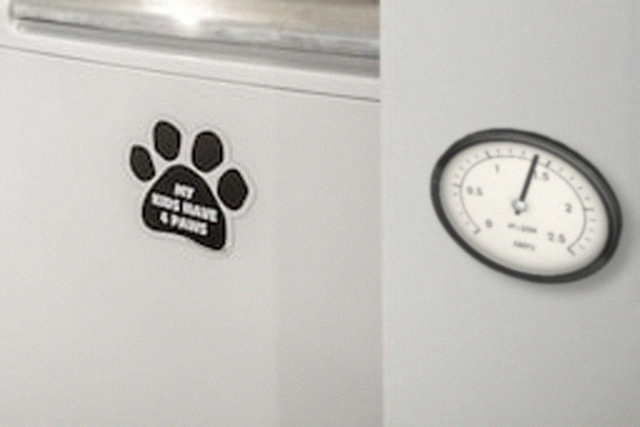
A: 1.4 A
